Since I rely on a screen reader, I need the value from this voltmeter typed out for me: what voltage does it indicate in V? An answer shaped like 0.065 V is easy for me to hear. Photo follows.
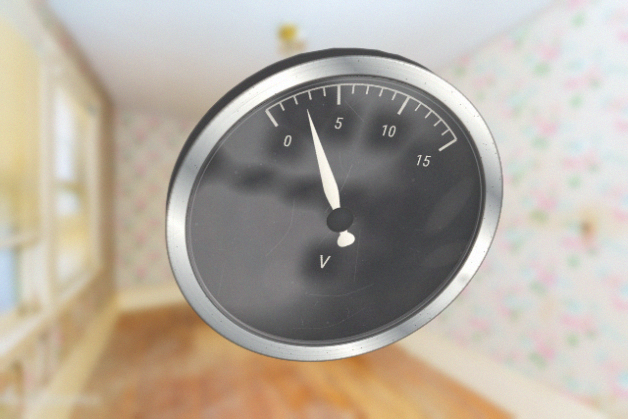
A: 2.5 V
